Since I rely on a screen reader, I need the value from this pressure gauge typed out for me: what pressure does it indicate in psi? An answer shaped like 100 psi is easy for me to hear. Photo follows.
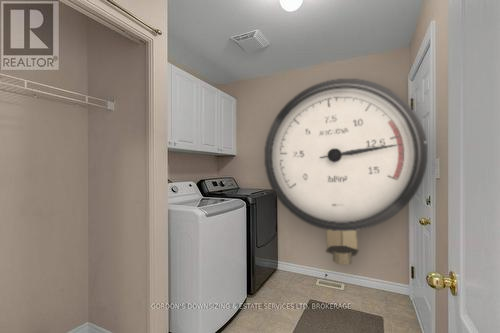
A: 13 psi
